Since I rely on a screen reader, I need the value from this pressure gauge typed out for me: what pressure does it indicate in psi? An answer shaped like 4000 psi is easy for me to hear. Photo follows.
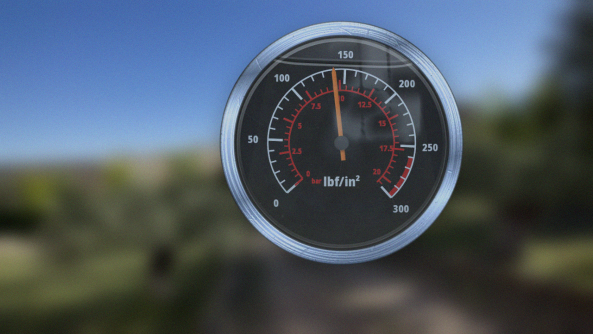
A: 140 psi
